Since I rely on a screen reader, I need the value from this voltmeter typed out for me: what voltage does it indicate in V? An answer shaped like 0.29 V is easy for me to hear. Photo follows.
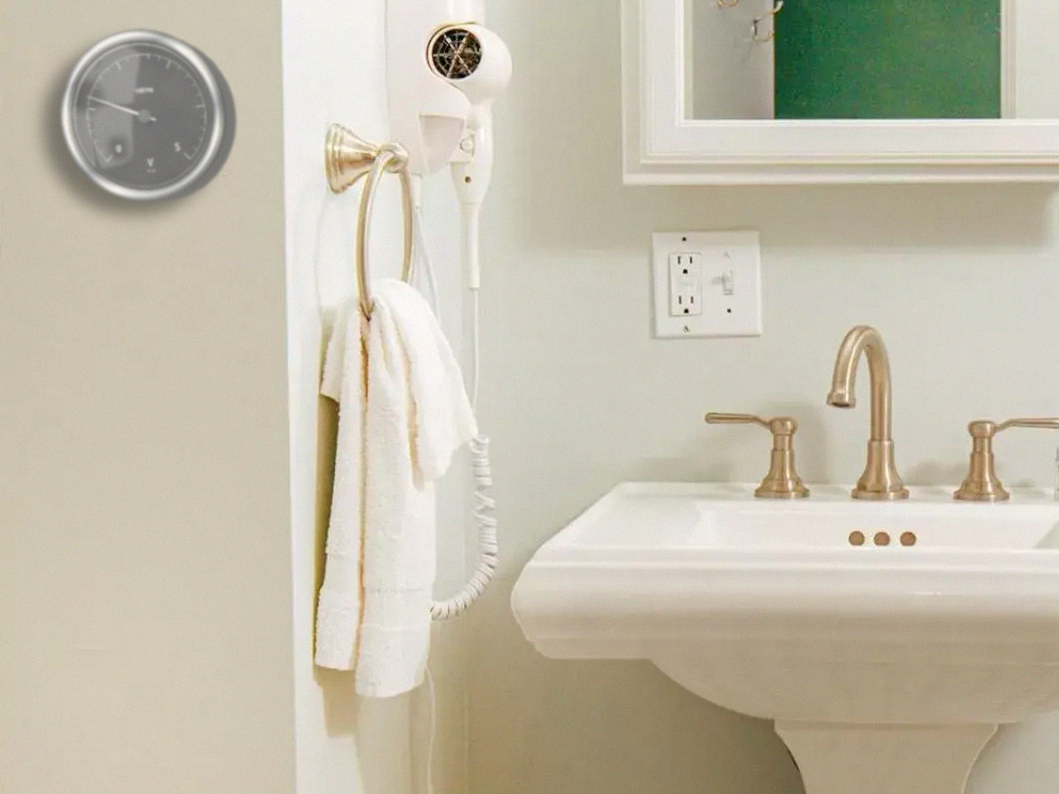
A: 1.2 V
